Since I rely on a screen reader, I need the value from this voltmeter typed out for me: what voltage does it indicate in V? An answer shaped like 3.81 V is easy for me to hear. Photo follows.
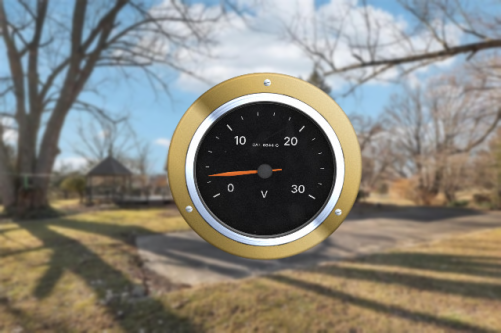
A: 3 V
